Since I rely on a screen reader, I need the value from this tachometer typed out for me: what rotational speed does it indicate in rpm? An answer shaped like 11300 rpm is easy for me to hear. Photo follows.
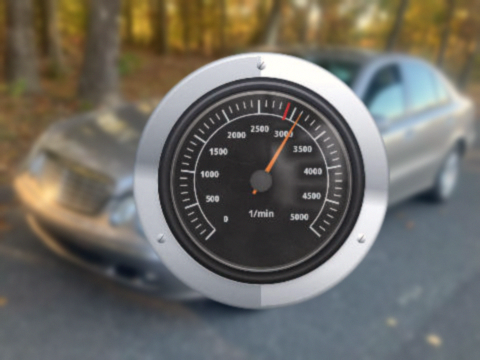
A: 3100 rpm
